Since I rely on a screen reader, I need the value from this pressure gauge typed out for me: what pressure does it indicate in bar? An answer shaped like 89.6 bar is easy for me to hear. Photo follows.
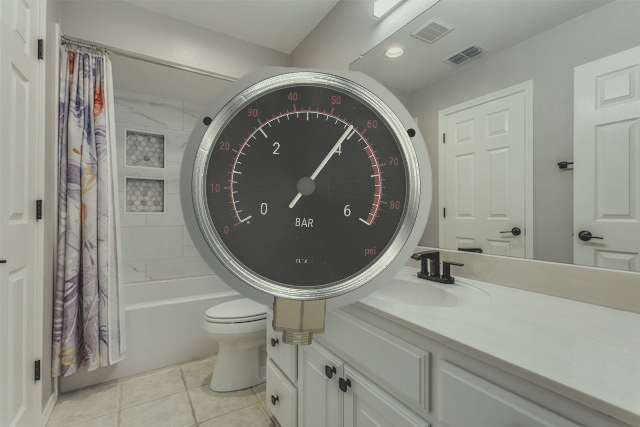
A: 3.9 bar
